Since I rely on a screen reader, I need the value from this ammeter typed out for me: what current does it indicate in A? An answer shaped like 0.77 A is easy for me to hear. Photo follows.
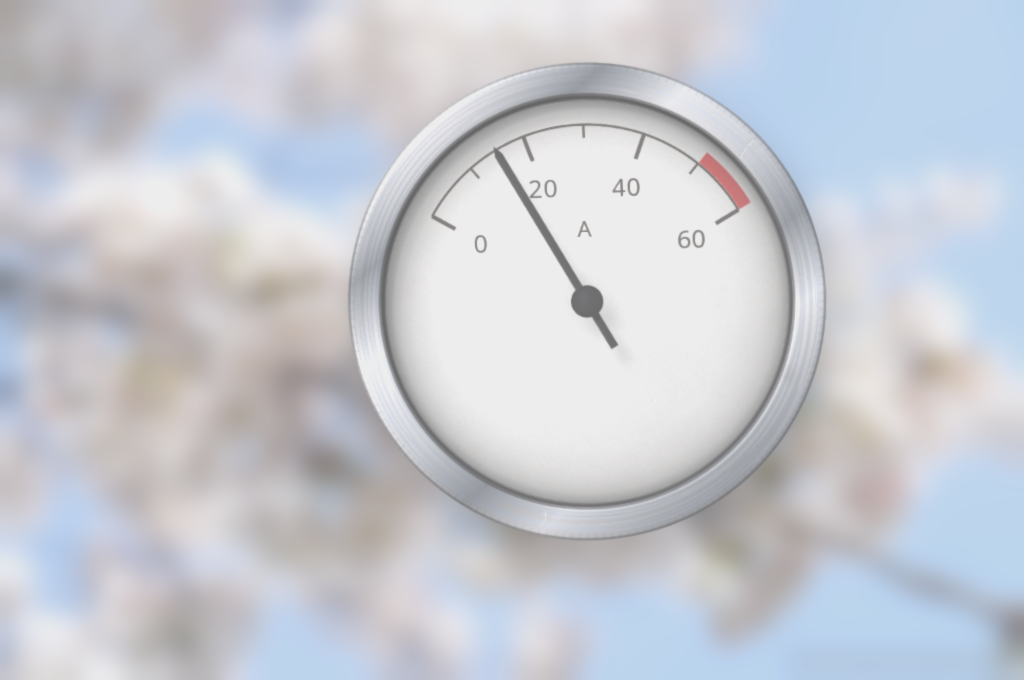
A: 15 A
